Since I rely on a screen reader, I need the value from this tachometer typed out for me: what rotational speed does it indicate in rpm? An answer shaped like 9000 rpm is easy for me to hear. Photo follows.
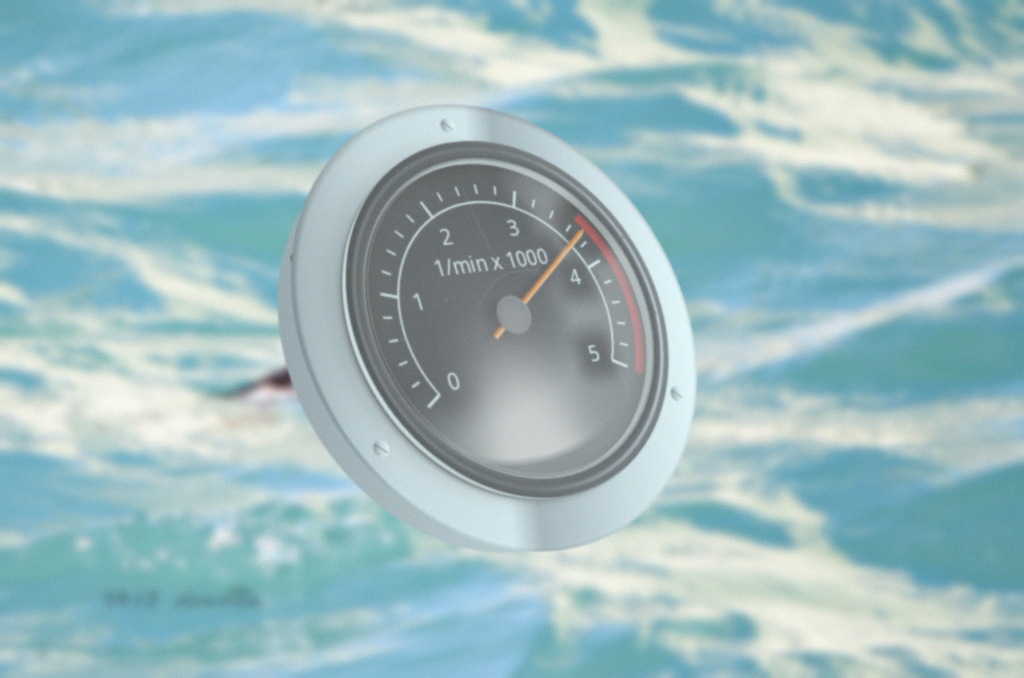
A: 3700 rpm
